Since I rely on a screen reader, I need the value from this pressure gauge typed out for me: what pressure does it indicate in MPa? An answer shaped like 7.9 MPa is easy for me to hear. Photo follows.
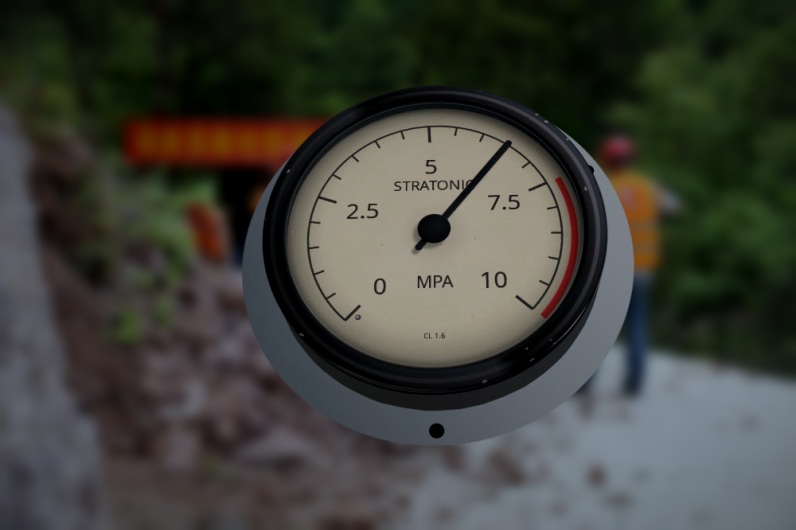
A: 6.5 MPa
